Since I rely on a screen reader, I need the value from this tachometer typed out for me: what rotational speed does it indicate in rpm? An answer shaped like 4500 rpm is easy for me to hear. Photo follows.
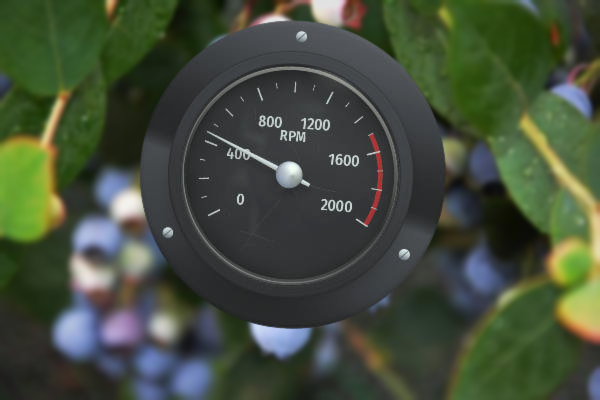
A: 450 rpm
